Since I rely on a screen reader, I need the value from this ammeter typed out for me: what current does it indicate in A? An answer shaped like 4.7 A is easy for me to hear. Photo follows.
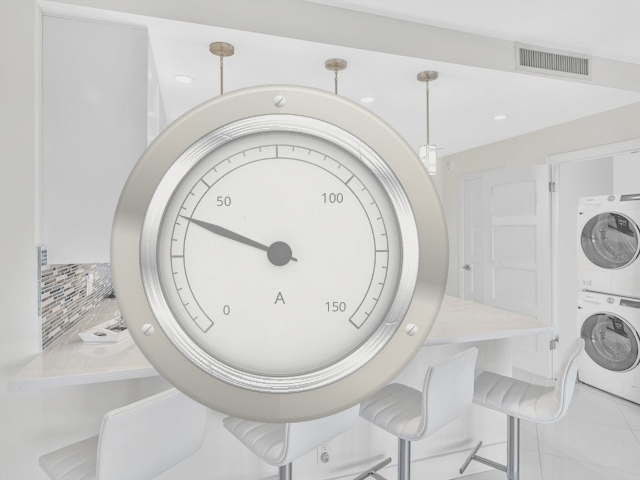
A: 37.5 A
